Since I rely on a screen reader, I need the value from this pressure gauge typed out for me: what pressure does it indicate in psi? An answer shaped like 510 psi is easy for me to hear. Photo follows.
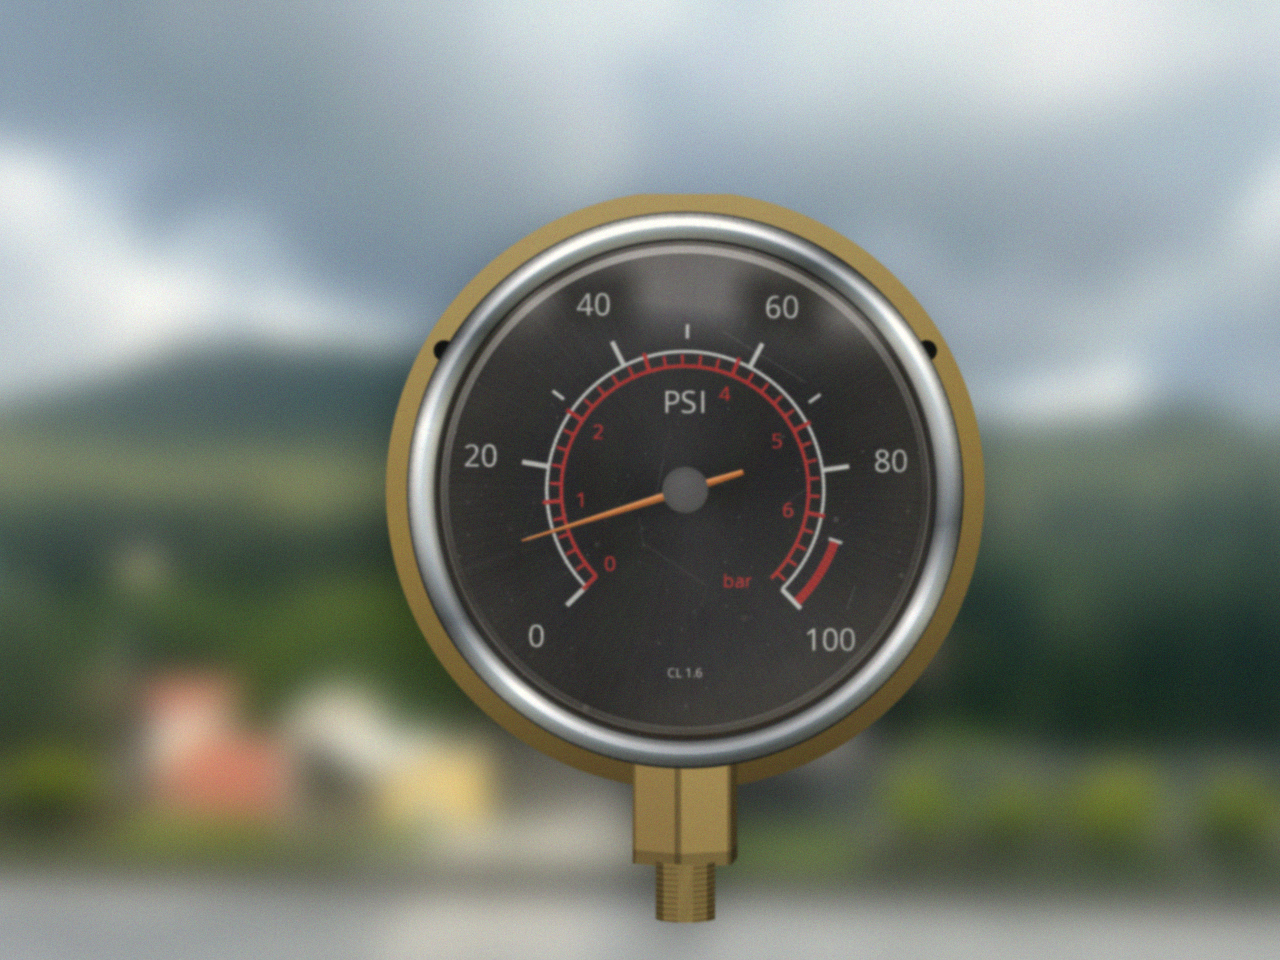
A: 10 psi
